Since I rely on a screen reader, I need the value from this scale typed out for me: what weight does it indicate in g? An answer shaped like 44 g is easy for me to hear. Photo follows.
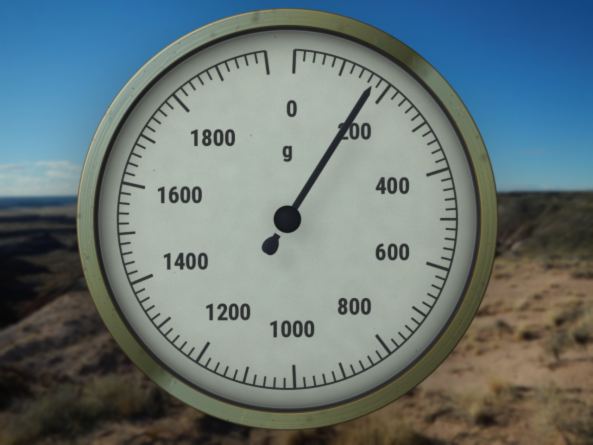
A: 170 g
